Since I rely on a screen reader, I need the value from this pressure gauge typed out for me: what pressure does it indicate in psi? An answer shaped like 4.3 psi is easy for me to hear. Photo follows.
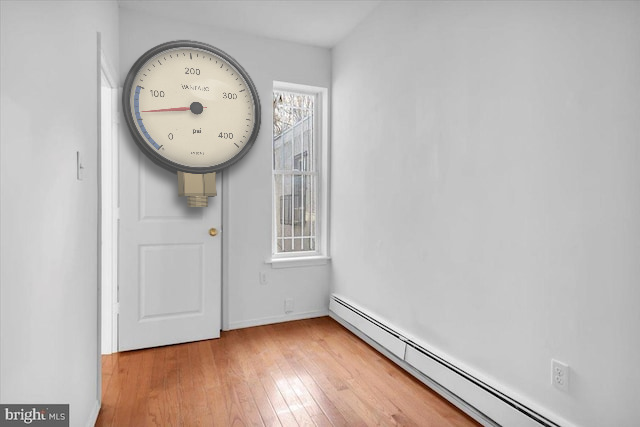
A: 60 psi
